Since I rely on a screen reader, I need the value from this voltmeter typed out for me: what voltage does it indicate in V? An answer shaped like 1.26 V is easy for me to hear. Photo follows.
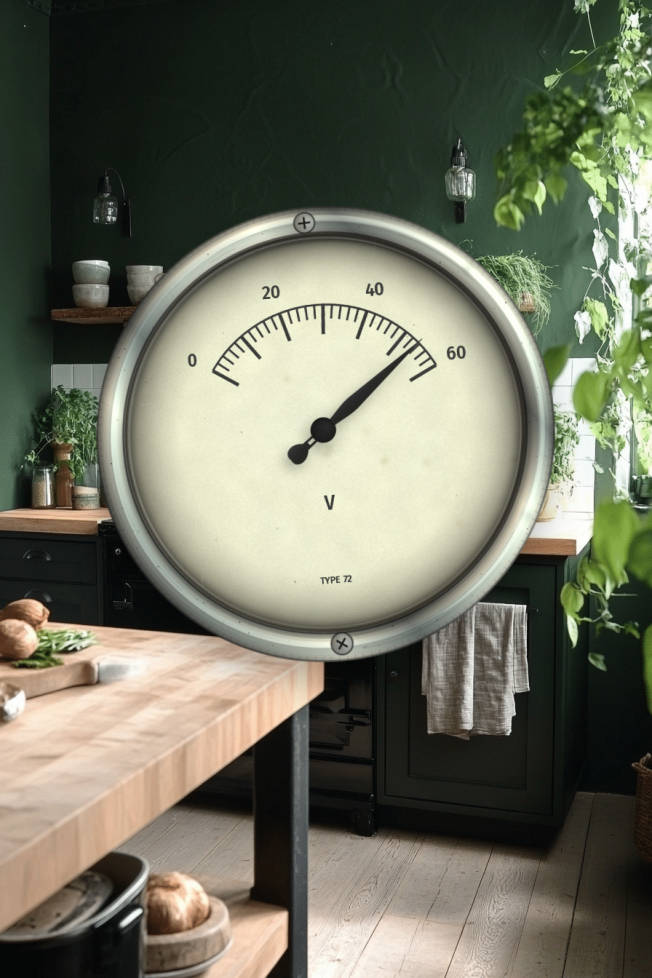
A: 54 V
